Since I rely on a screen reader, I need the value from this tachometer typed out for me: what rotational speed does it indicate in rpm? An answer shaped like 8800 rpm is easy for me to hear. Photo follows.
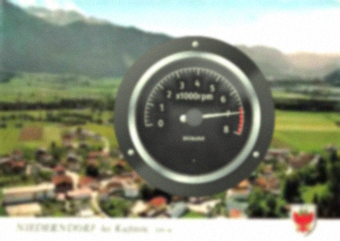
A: 7000 rpm
